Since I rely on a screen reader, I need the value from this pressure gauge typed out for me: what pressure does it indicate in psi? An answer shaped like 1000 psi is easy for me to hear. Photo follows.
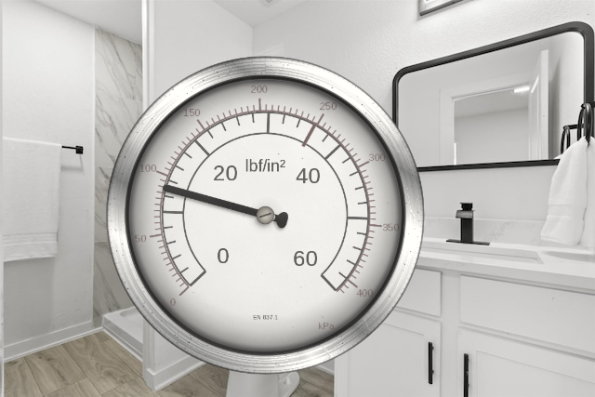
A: 13 psi
